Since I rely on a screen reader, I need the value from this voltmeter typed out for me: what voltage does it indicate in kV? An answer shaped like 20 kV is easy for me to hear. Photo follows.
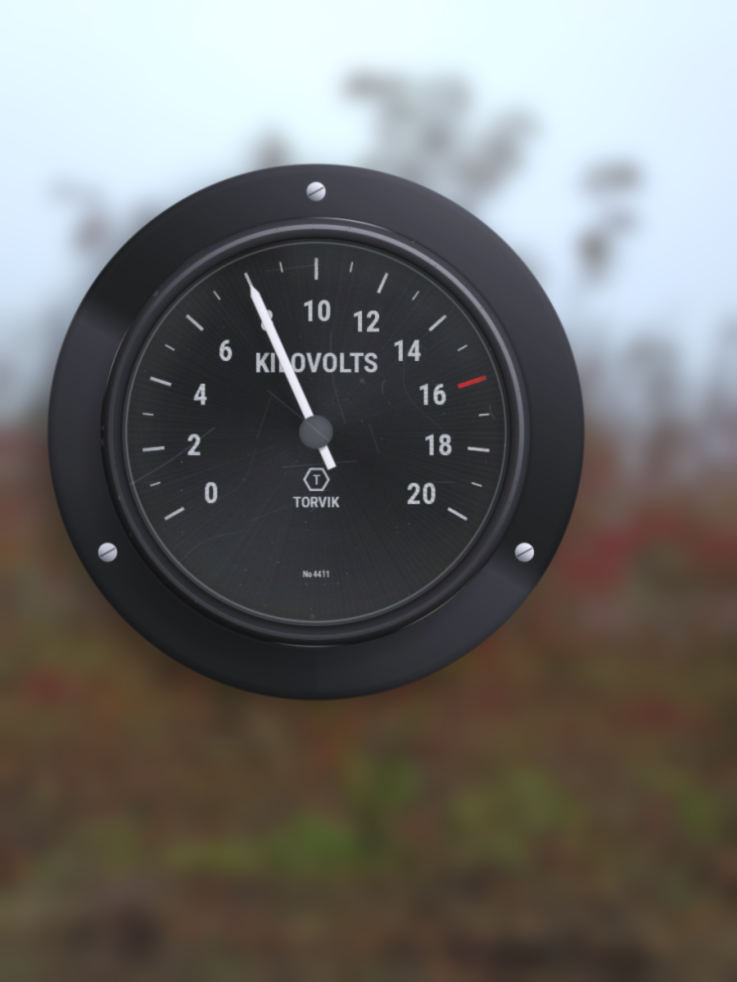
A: 8 kV
